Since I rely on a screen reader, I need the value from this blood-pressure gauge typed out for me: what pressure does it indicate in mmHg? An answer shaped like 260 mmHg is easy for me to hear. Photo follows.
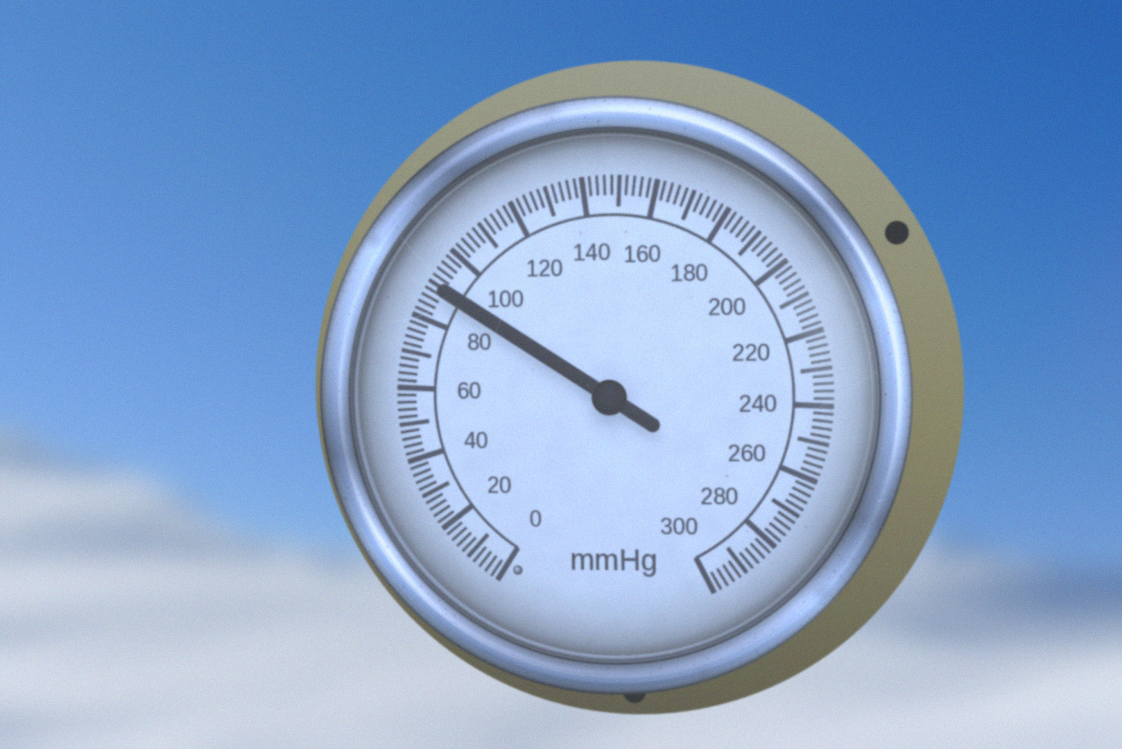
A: 90 mmHg
